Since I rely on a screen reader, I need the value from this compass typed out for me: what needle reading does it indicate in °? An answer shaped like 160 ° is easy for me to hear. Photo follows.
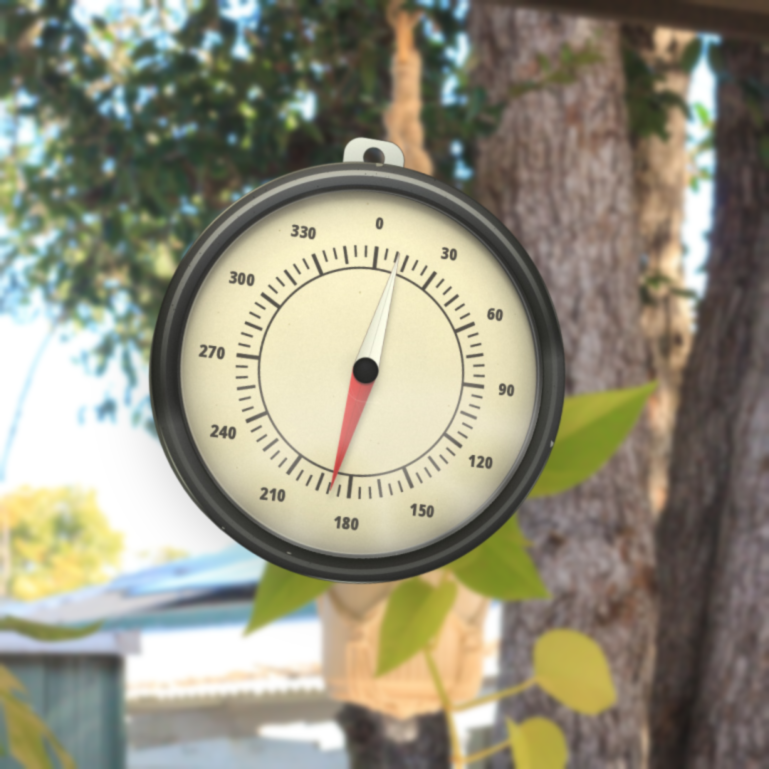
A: 190 °
